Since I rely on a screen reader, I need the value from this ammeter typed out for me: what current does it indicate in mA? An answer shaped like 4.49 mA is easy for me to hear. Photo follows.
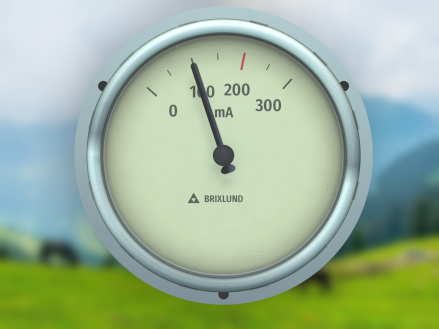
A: 100 mA
